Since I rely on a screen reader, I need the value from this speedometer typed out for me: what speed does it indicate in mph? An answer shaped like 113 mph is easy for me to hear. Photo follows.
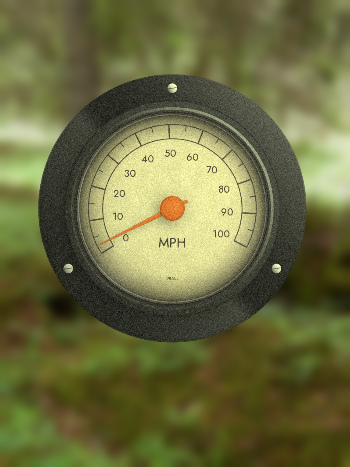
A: 2.5 mph
